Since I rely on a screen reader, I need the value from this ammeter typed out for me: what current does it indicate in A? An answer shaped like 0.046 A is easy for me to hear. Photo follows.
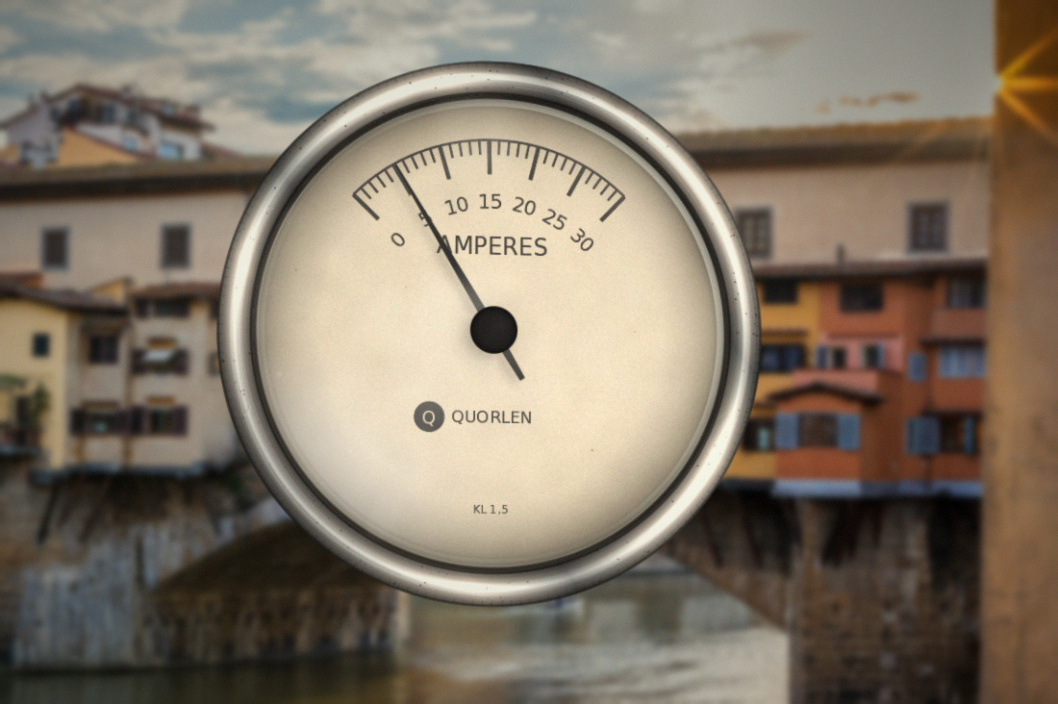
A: 5 A
